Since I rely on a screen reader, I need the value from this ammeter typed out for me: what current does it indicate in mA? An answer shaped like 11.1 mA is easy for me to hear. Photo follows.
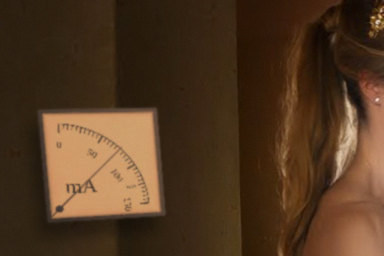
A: 75 mA
